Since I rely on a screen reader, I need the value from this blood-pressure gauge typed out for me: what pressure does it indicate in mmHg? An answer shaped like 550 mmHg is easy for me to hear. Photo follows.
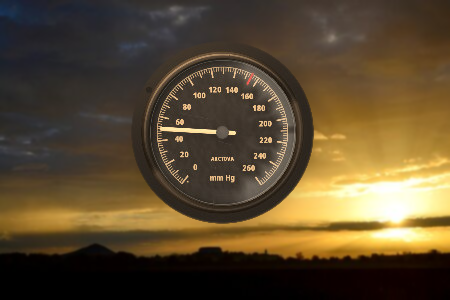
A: 50 mmHg
